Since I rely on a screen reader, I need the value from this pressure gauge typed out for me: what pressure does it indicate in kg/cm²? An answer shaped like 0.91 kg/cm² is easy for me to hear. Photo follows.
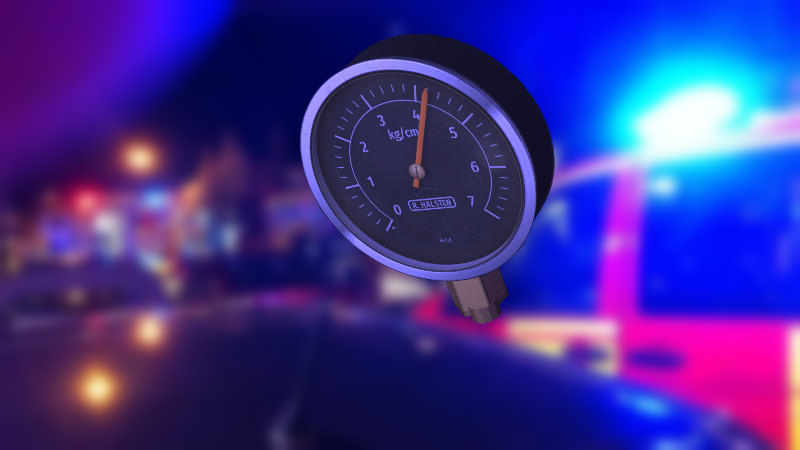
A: 4.2 kg/cm²
